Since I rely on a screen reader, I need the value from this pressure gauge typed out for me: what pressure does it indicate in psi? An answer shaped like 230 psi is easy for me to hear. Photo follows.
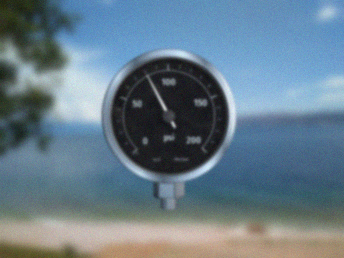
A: 80 psi
